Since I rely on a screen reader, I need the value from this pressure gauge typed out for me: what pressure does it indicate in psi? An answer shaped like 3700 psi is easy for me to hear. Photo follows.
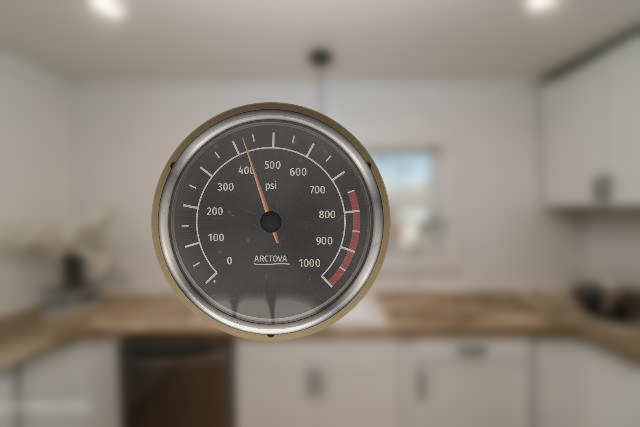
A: 425 psi
